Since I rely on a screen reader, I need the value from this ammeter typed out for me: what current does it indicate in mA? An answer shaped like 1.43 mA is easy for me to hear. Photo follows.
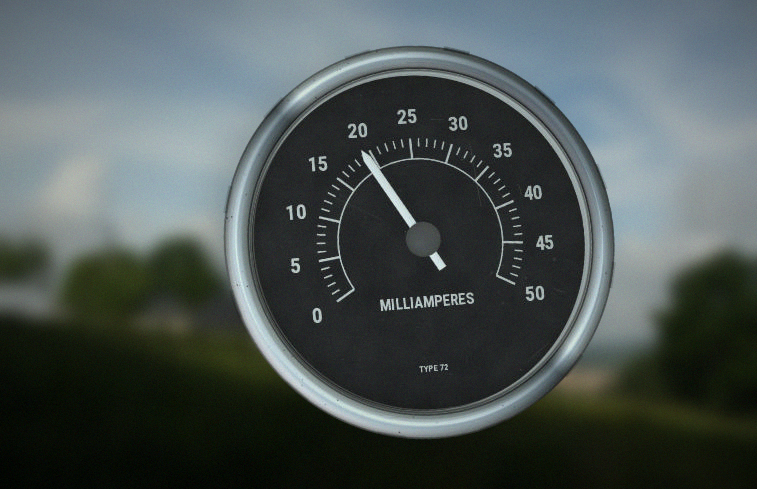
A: 19 mA
